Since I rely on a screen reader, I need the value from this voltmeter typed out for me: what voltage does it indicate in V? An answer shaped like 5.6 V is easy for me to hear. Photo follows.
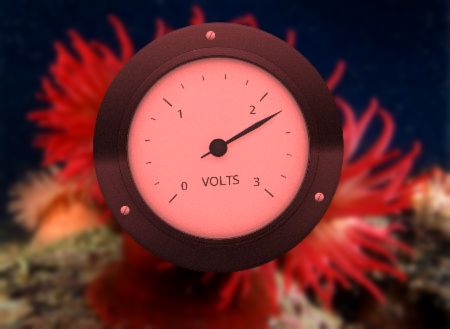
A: 2.2 V
